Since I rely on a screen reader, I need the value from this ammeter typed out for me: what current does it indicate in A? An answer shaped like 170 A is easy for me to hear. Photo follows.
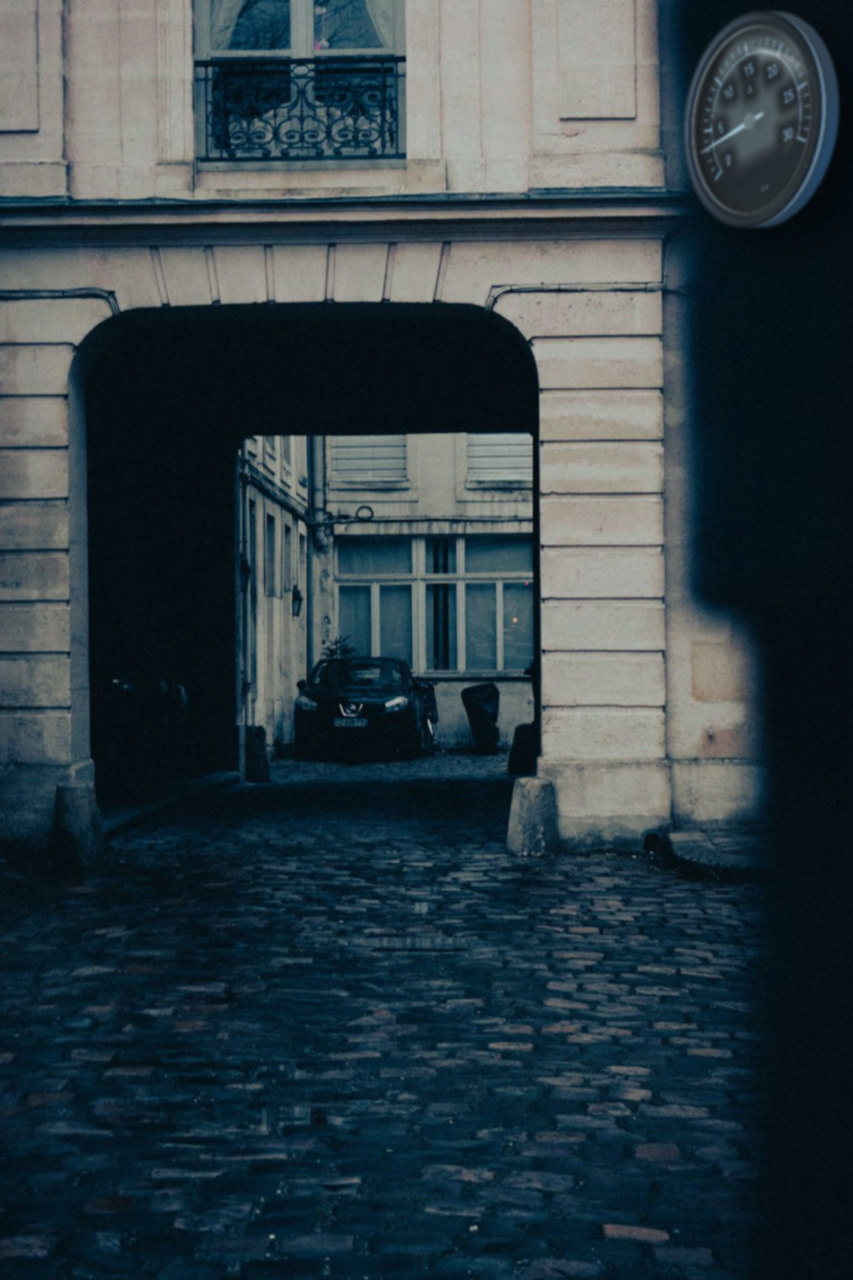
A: 3 A
